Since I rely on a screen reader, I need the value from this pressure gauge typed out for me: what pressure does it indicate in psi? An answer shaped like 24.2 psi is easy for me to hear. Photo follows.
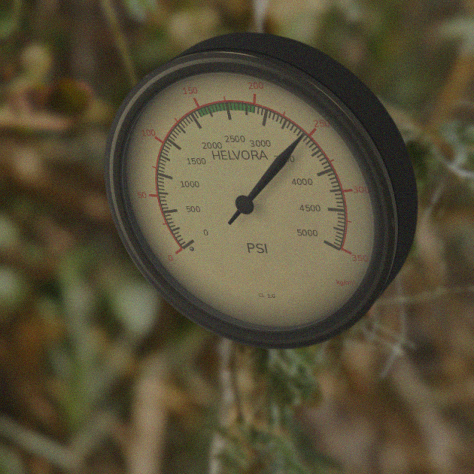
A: 3500 psi
